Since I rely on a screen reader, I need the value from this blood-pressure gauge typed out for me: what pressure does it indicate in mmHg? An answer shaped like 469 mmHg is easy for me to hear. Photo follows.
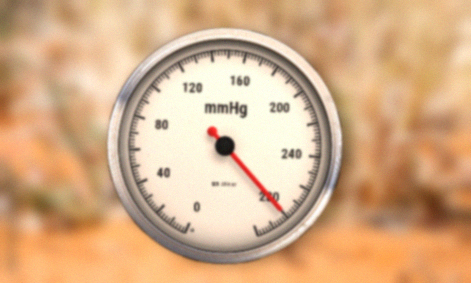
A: 280 mmHg
